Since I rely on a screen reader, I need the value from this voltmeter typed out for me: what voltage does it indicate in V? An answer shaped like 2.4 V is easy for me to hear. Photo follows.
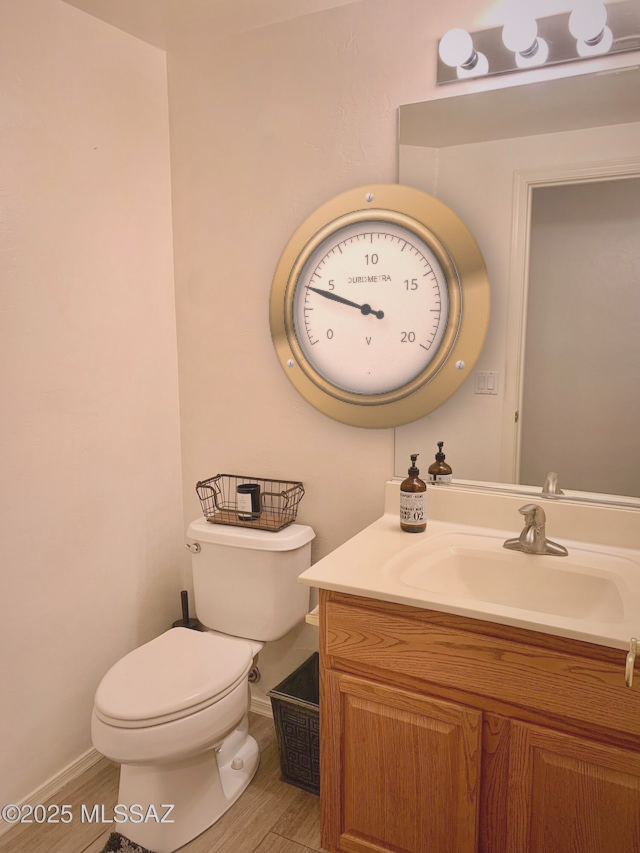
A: 4 V
